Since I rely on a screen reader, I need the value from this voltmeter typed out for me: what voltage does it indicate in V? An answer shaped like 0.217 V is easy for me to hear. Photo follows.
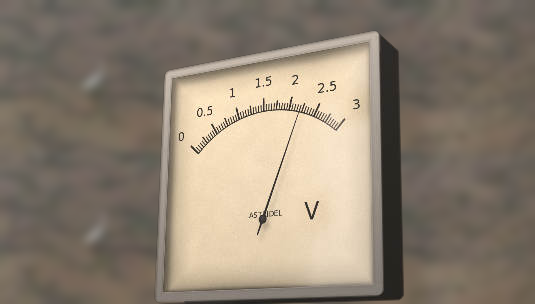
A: 2.25 V
